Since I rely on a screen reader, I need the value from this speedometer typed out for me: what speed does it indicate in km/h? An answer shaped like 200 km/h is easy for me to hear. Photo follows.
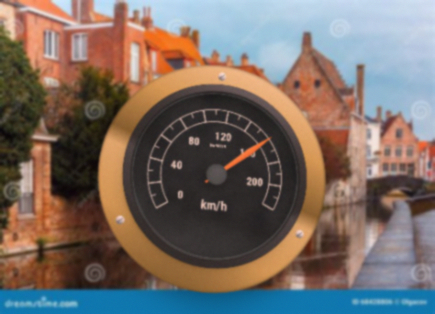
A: 160 km/h
